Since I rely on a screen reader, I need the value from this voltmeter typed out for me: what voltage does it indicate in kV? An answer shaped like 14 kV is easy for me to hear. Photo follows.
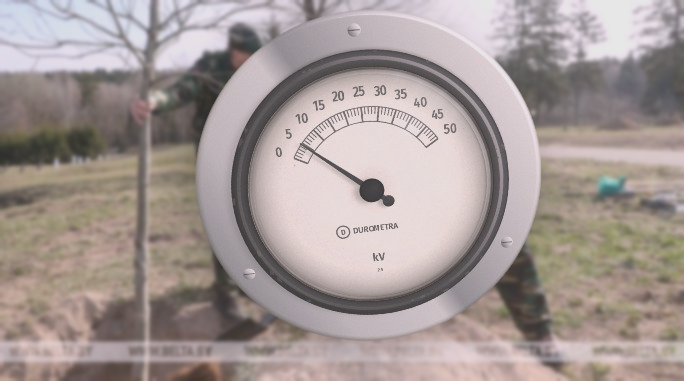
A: 5 kV
